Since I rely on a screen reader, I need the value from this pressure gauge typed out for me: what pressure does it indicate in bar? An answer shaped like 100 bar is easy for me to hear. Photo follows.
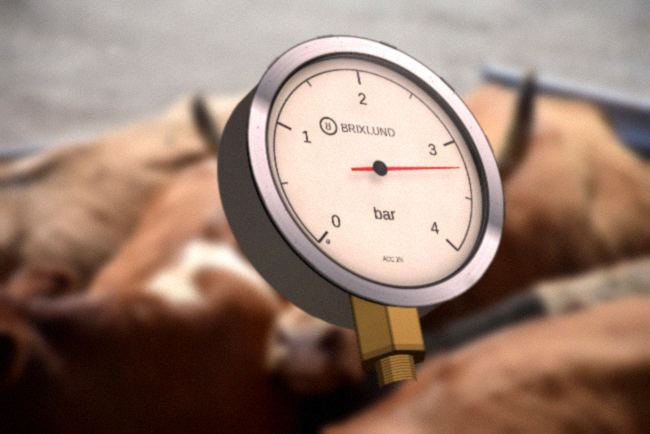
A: 3.25 bar
